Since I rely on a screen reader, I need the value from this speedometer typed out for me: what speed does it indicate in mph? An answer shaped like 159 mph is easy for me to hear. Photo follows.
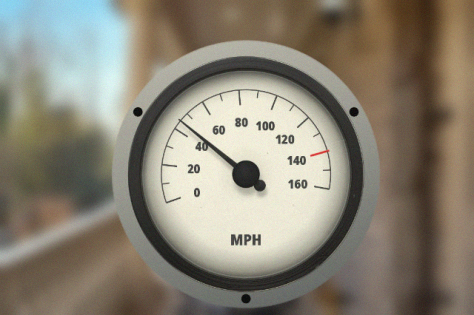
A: 45 mph
